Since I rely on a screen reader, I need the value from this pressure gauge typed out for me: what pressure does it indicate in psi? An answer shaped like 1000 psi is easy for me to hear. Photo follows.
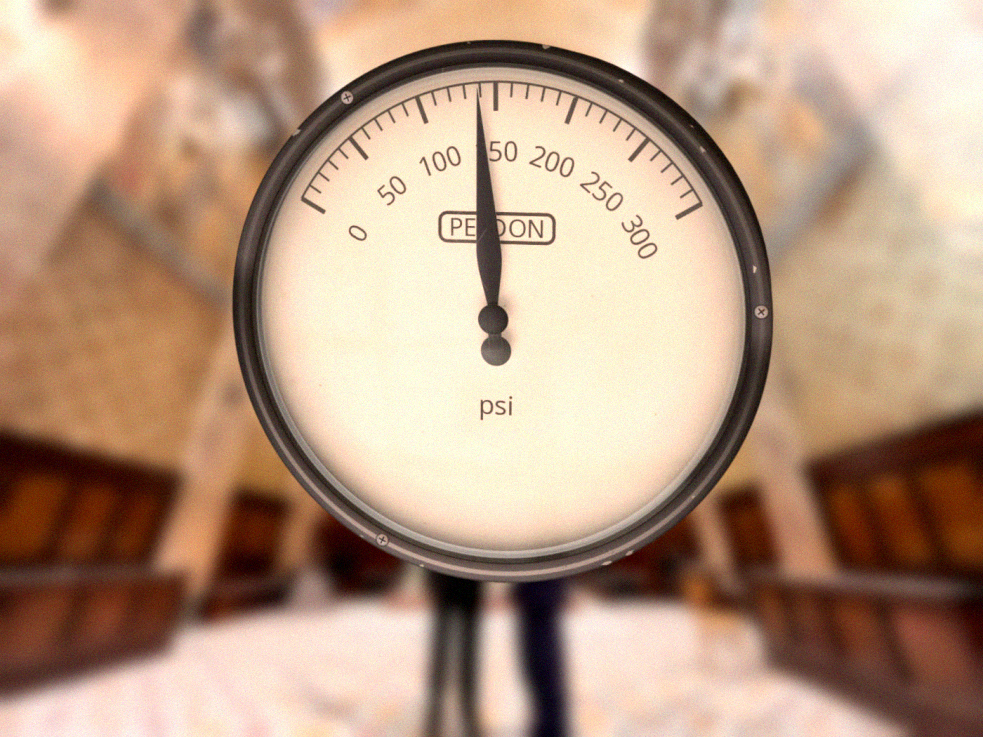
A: 140 psi
